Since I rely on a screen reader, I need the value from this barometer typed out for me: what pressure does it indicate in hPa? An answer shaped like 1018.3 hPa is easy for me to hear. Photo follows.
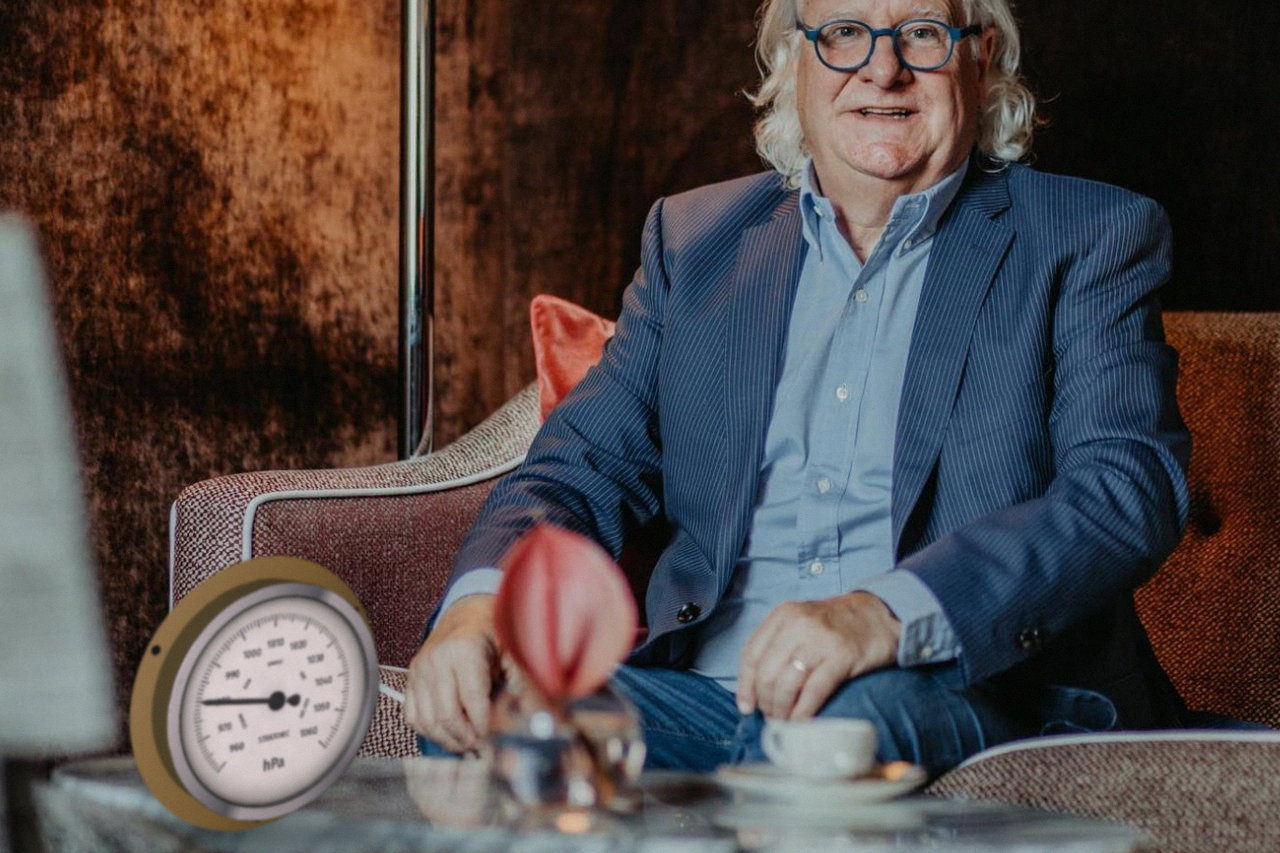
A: 980 hPa
